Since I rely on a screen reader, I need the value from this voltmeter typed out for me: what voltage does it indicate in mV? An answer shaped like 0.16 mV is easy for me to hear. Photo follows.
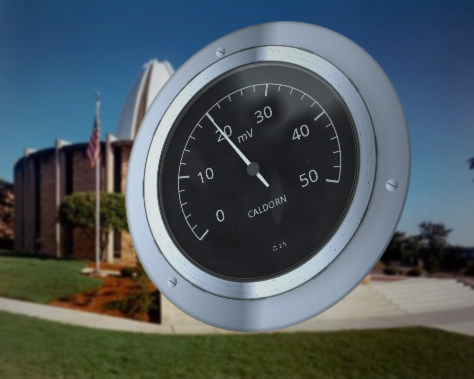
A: 20 mV
